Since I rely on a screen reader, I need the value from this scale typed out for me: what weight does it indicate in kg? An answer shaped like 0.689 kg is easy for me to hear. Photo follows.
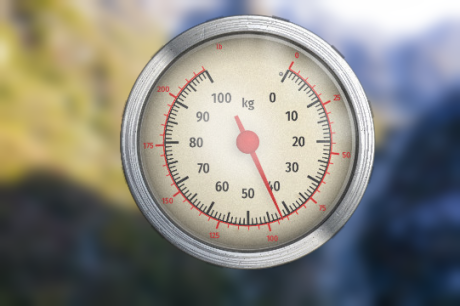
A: 42 kg
